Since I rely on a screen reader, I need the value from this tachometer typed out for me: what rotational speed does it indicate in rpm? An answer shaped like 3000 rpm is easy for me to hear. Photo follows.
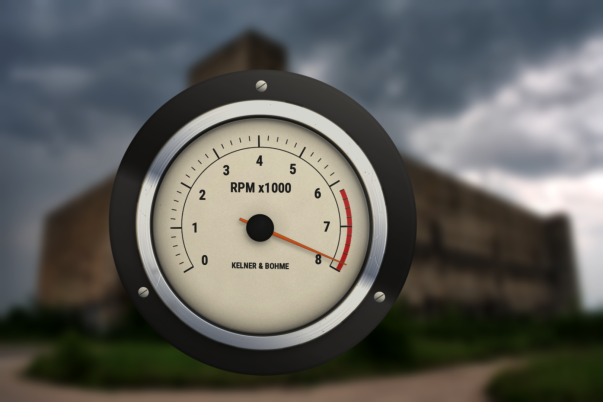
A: 7800 rpm
